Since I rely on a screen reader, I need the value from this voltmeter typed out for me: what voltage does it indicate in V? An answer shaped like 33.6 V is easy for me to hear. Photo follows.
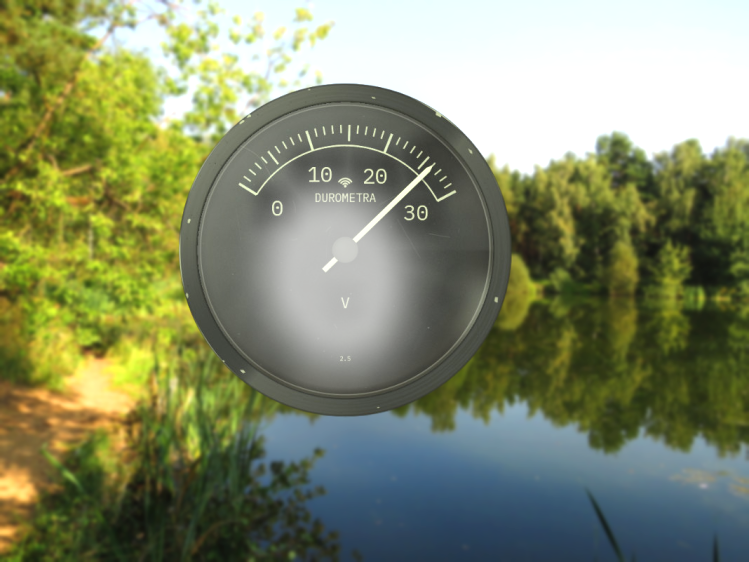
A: 26 V
